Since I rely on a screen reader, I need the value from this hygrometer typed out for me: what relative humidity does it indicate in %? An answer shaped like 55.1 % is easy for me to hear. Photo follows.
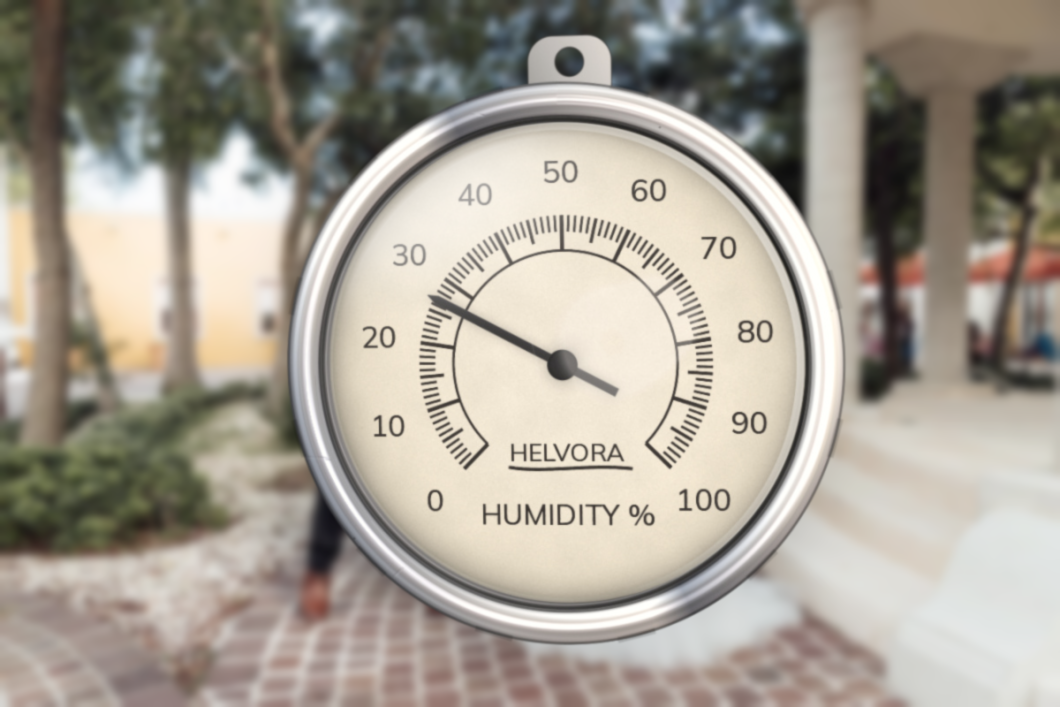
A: 27 %
